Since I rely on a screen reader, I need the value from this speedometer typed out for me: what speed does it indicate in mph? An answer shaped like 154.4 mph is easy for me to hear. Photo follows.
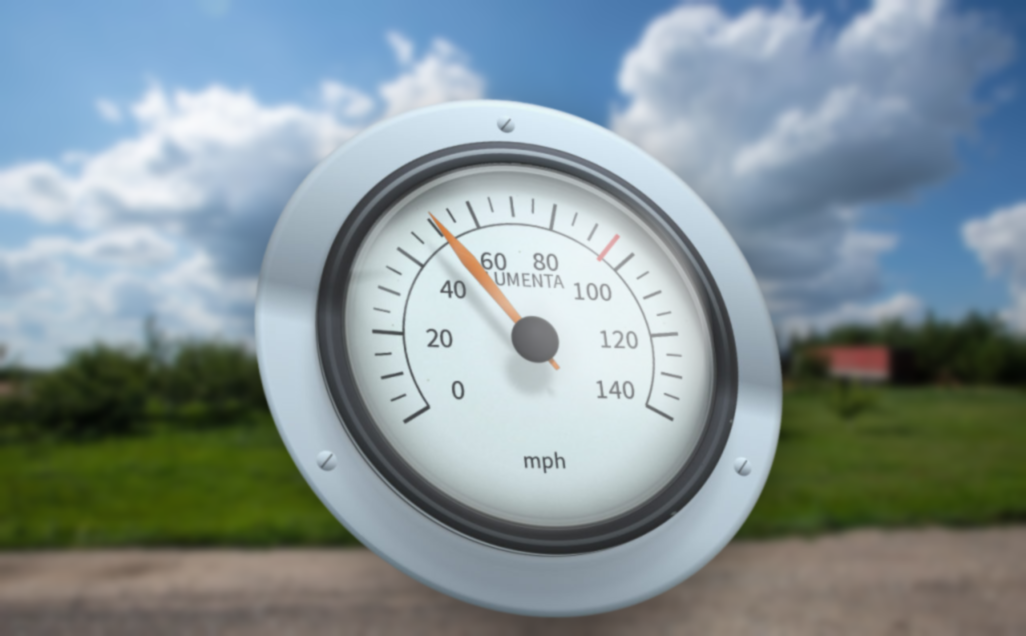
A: 50 mph
